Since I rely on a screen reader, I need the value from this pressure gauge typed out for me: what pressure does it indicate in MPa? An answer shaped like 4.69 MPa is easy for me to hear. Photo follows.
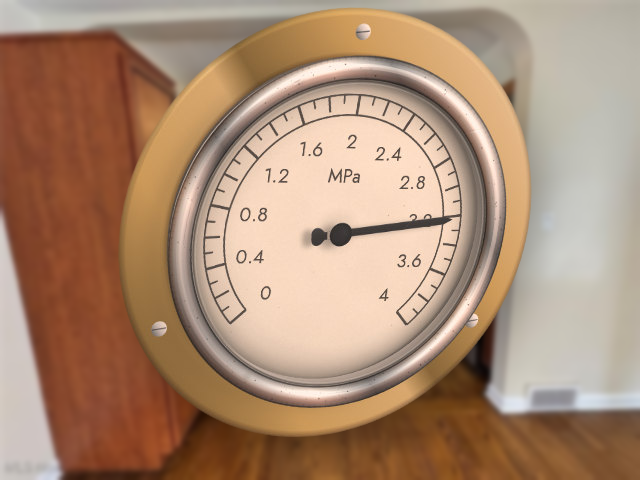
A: 3.2 MPa
